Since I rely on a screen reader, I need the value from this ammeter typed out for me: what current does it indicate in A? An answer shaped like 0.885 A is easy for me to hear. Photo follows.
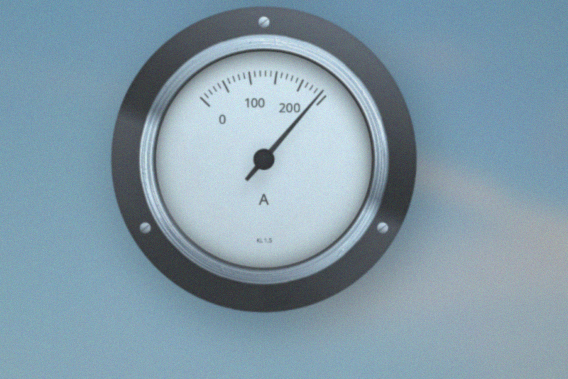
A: 240 A
